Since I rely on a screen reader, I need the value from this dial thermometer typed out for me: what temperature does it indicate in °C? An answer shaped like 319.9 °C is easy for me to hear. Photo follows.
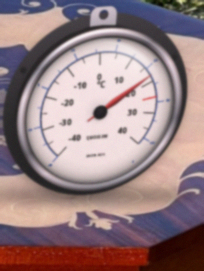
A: 17.5 °C
